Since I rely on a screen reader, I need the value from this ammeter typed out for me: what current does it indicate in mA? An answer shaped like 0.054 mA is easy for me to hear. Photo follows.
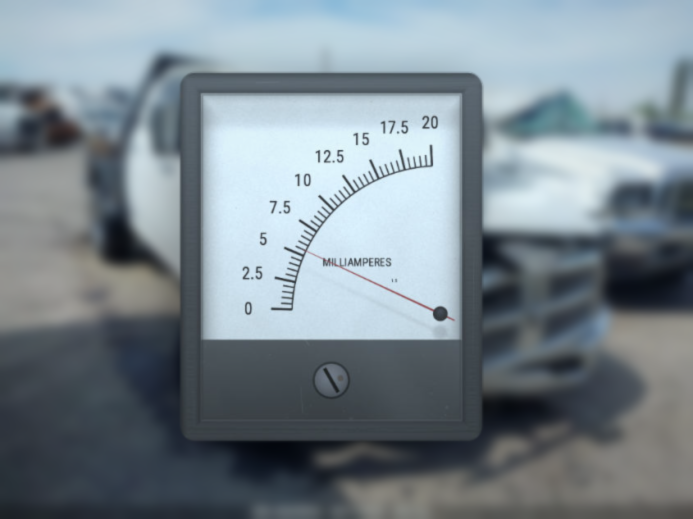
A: 5.5 mA
